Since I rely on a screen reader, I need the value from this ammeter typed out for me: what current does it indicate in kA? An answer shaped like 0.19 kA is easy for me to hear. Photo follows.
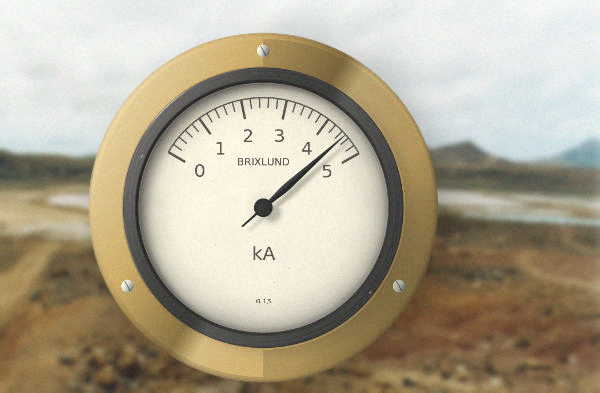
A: 4.5 kA
